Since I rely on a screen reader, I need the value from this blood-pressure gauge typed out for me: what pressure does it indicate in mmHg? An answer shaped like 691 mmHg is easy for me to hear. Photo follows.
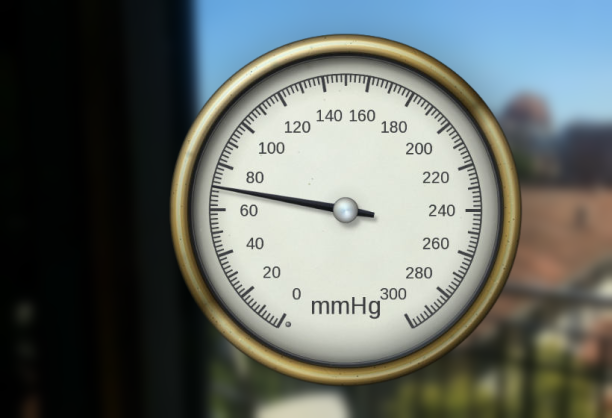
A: 70 mmHg
